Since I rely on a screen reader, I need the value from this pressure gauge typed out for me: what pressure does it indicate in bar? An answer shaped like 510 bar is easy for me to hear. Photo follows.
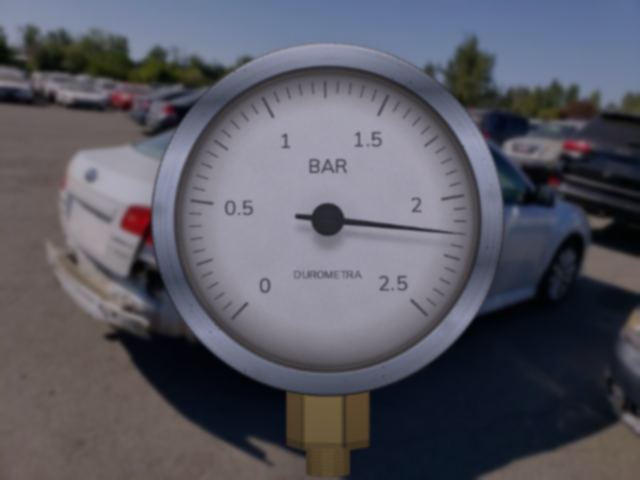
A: 2.15 bar
